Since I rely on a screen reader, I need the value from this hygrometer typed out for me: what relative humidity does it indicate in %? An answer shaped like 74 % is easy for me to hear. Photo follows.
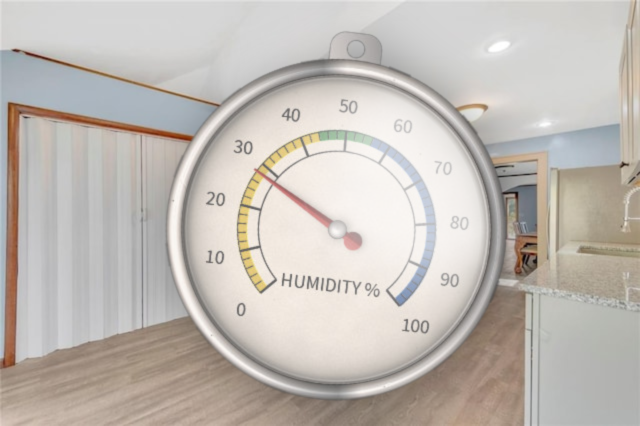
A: 28 %
